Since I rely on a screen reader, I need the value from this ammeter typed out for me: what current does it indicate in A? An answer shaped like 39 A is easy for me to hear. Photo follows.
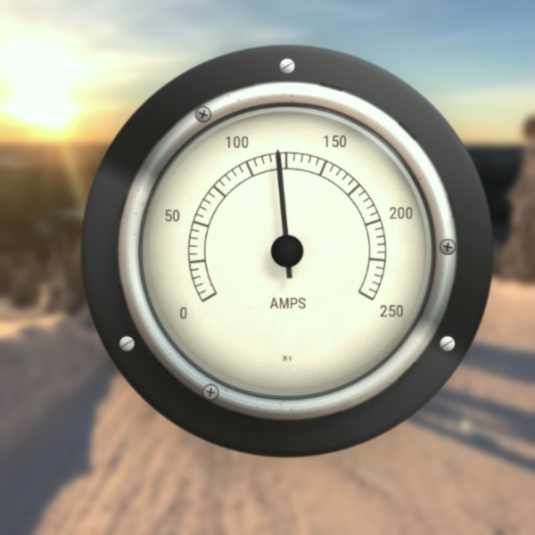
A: 120 A
